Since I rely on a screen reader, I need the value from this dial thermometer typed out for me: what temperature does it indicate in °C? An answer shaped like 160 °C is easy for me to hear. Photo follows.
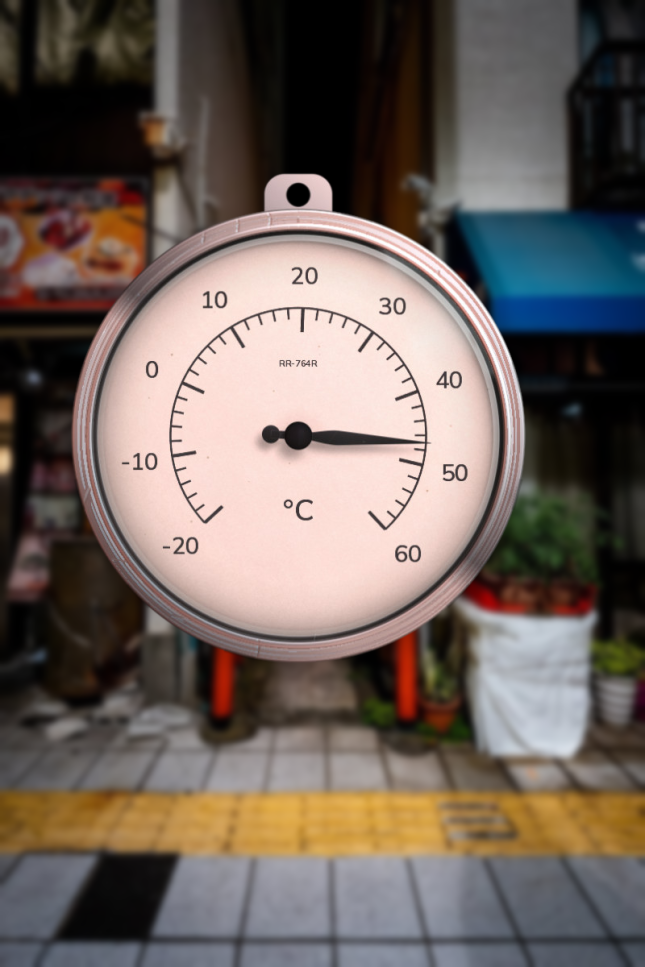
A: 47 °C
